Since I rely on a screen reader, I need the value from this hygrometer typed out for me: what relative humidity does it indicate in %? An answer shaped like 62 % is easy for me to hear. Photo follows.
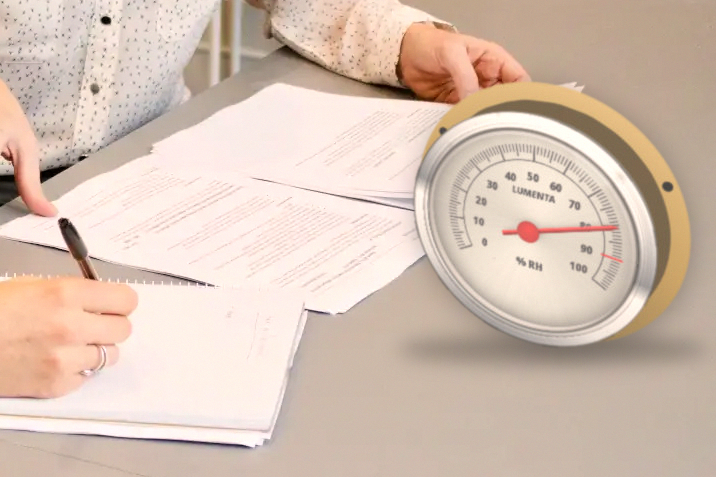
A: 80 %
